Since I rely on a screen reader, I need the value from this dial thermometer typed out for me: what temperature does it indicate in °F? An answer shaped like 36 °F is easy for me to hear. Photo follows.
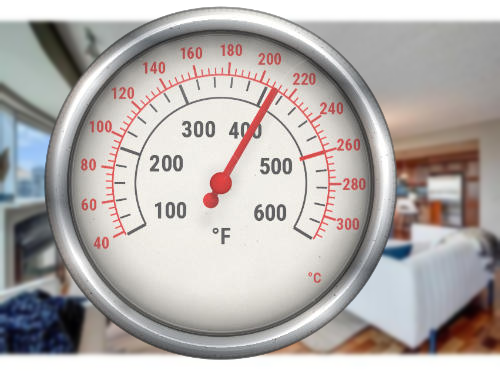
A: 410 °F
